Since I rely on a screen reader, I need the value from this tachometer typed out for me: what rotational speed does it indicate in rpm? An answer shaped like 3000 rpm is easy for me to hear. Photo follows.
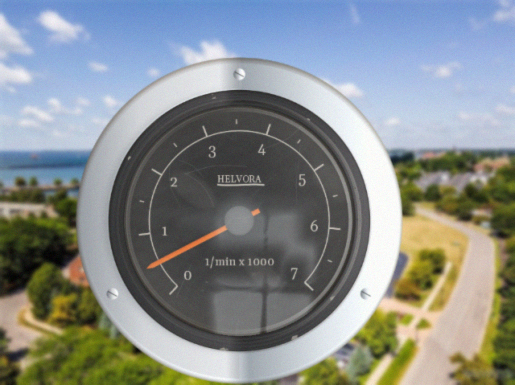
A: 500 rpm
